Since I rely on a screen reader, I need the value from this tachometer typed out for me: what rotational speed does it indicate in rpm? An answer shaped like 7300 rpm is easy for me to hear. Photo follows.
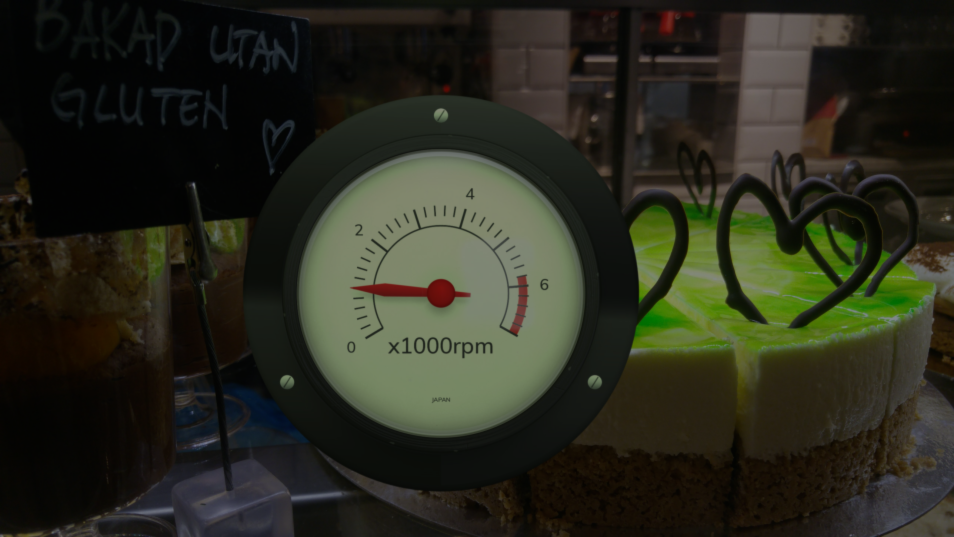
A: 1000 rpm
